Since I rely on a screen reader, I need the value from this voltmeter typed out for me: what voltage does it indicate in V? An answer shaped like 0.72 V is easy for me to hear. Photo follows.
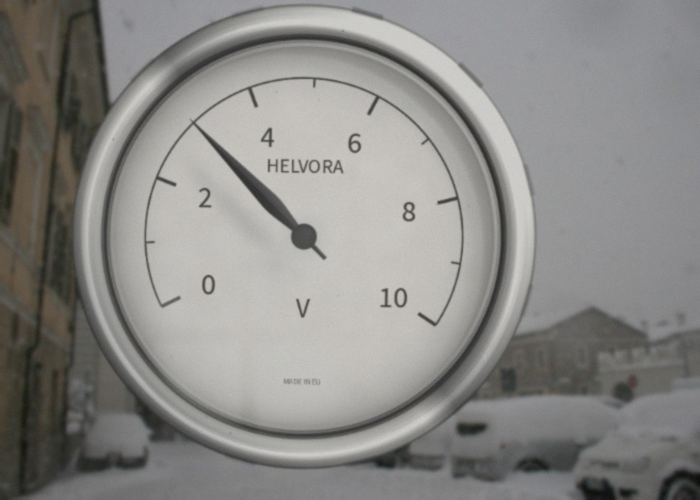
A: 3 V
